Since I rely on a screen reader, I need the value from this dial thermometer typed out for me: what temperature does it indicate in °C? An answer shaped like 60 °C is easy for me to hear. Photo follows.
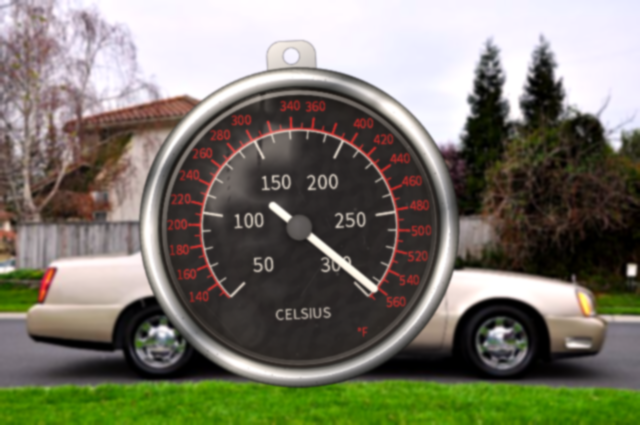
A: 295 °C
